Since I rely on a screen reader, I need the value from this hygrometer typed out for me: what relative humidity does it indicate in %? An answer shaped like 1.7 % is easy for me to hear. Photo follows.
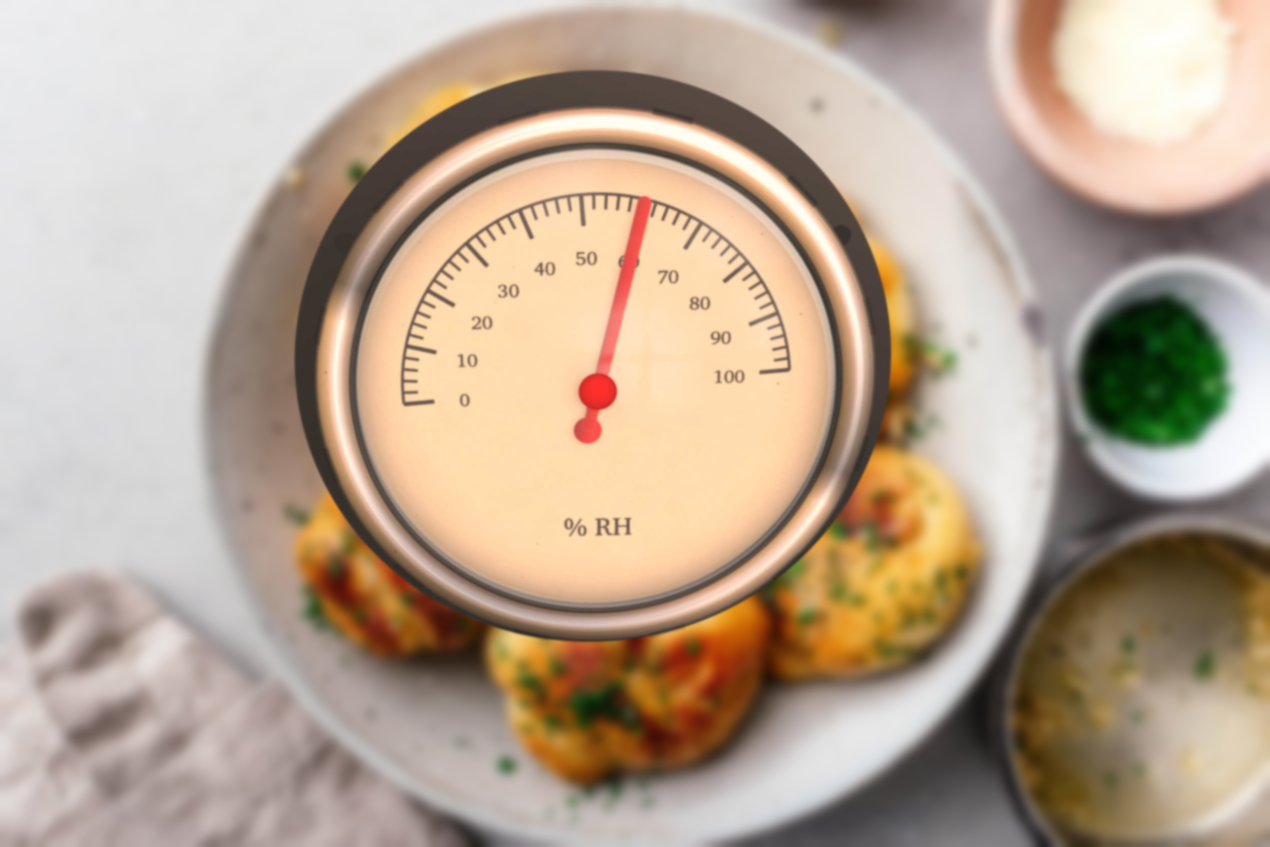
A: 60 %
